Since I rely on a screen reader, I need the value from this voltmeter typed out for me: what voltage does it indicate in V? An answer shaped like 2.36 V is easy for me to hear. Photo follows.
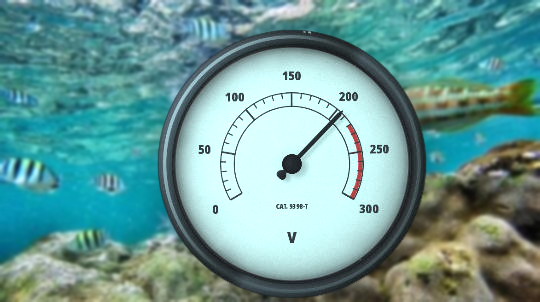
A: 205 V
